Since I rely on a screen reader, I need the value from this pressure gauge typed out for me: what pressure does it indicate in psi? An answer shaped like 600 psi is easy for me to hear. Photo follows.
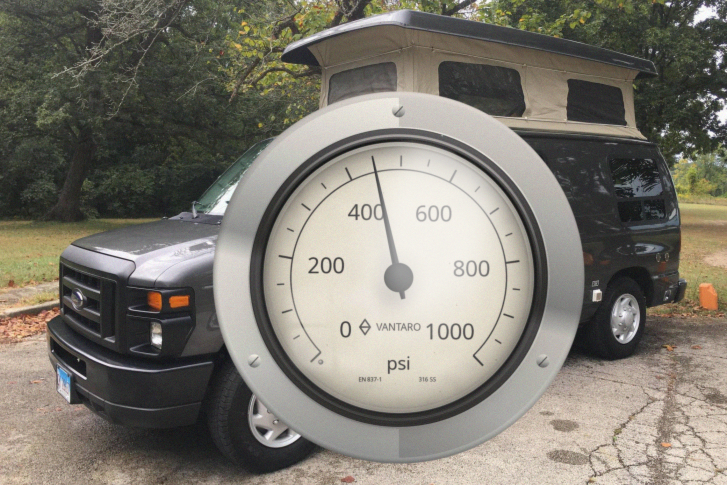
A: 450 psi
